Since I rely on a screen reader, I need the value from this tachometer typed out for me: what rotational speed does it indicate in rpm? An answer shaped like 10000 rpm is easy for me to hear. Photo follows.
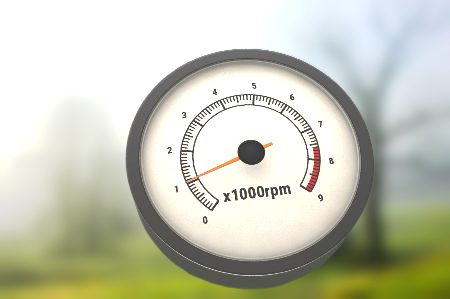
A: 1000 rpm
